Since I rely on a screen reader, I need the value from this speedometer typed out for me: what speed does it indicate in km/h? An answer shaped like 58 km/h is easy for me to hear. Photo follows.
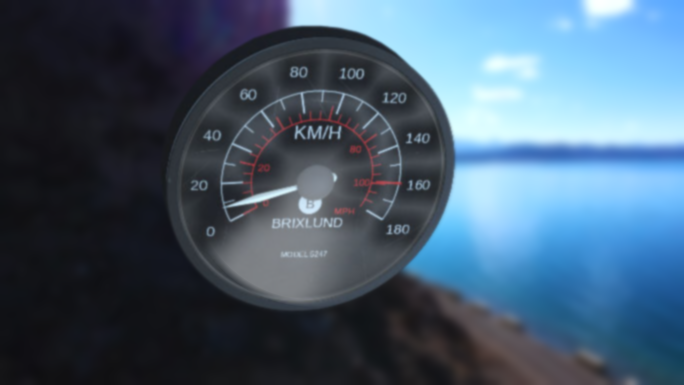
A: 10 km/h
